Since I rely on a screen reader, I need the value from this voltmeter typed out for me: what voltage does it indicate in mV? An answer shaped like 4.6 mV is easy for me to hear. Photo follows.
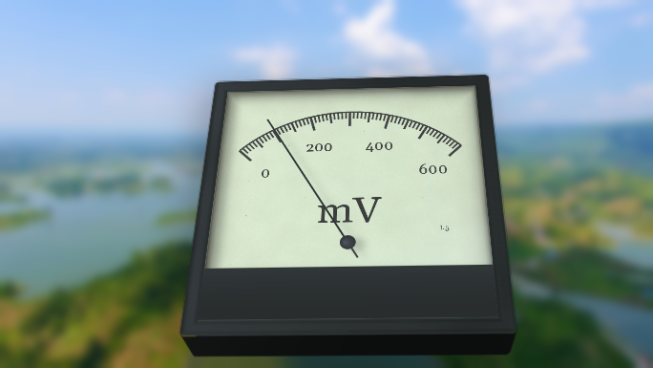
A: 100 mV
